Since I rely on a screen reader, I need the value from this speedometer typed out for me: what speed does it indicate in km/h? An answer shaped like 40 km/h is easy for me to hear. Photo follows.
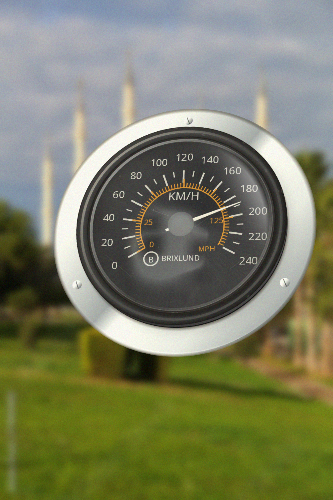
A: 190 km/h
